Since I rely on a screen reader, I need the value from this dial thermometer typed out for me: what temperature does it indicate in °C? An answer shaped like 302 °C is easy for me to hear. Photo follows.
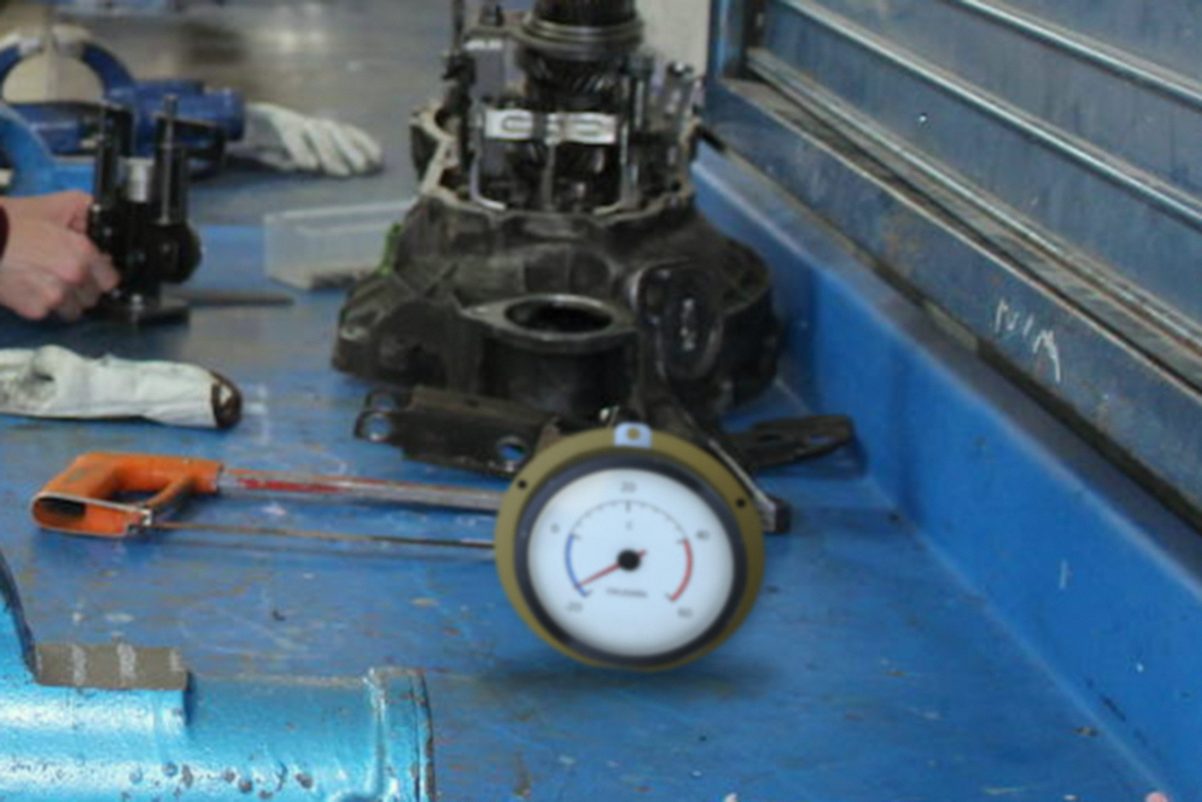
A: -16 °C
